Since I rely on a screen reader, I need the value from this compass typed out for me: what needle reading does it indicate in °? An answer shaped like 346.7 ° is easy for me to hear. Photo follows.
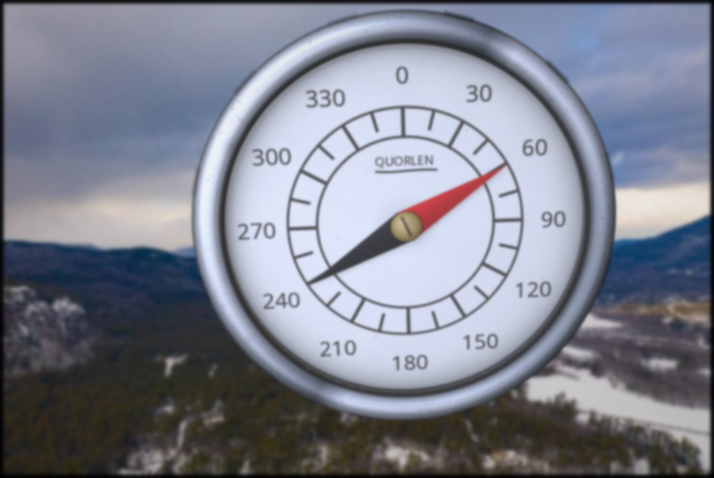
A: 60 °
